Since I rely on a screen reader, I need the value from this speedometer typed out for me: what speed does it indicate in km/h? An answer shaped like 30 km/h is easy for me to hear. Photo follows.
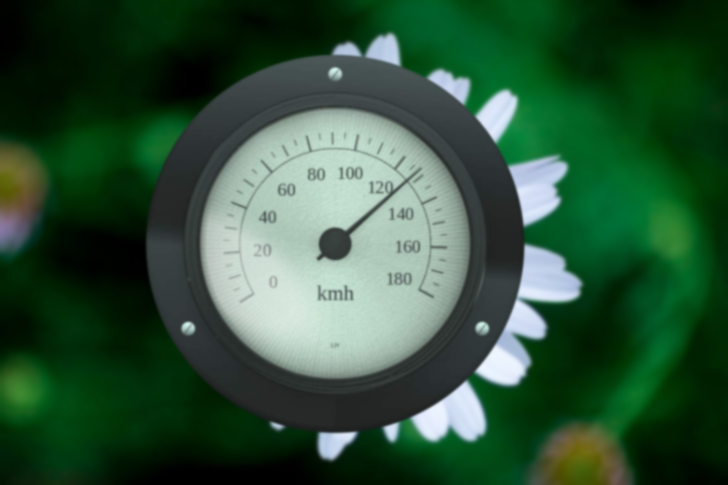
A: 127.5 km/h
